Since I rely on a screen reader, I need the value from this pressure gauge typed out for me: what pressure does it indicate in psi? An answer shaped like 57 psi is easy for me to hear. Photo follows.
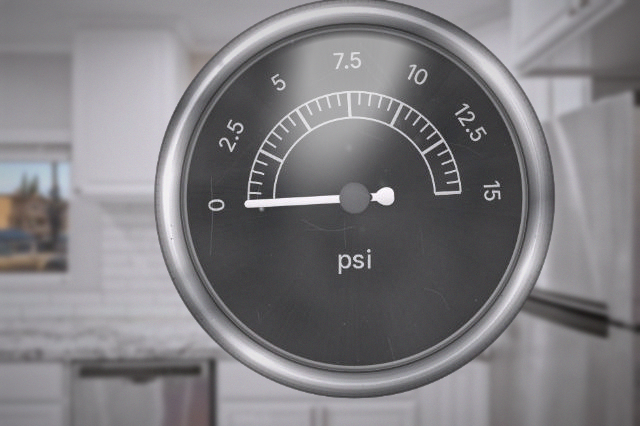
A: 0 psi
